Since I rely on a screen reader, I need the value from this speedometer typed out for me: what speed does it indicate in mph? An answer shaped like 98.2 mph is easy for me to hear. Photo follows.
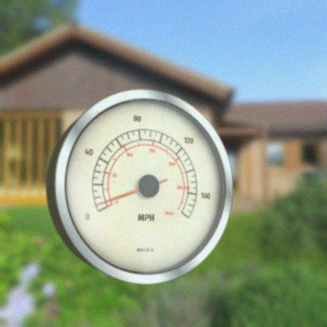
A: 5 mph
